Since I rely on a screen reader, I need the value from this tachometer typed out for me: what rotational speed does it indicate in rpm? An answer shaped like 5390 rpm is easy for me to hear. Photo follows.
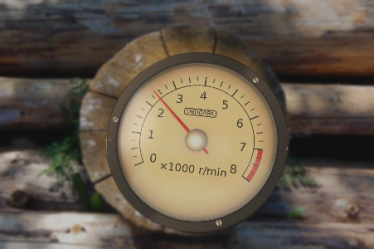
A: 2375 rpm
